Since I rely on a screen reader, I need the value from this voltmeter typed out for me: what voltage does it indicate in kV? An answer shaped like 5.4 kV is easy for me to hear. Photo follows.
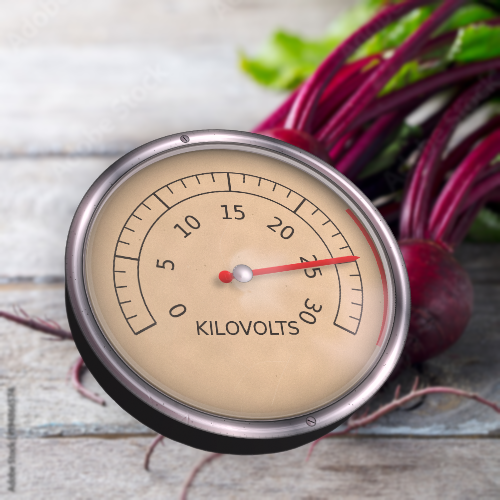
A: 25 kV
